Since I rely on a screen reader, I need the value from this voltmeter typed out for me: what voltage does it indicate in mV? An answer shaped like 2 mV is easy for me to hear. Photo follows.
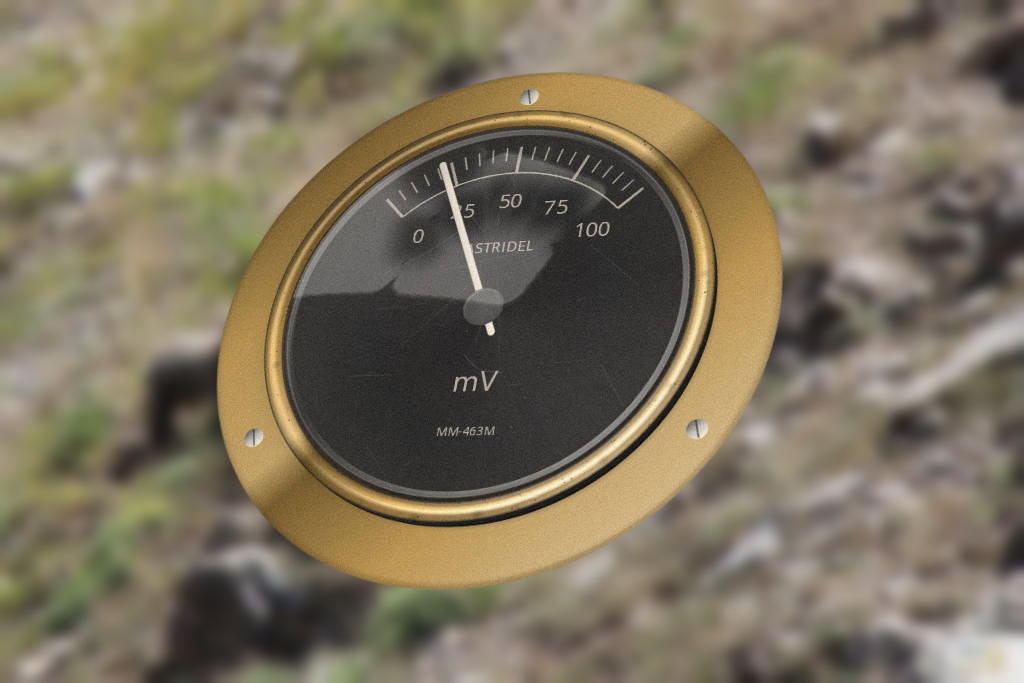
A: 22.5 mV
